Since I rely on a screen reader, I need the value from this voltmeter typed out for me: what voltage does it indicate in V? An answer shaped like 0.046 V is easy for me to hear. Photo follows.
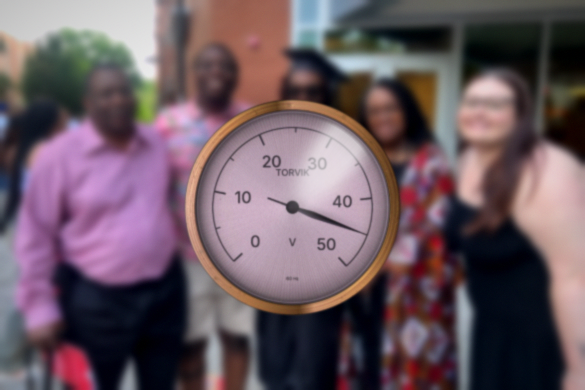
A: 45 V
